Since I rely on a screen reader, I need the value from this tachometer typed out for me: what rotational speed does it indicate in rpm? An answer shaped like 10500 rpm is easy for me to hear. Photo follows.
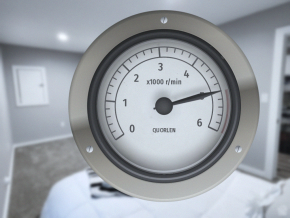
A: 5000 rpm
